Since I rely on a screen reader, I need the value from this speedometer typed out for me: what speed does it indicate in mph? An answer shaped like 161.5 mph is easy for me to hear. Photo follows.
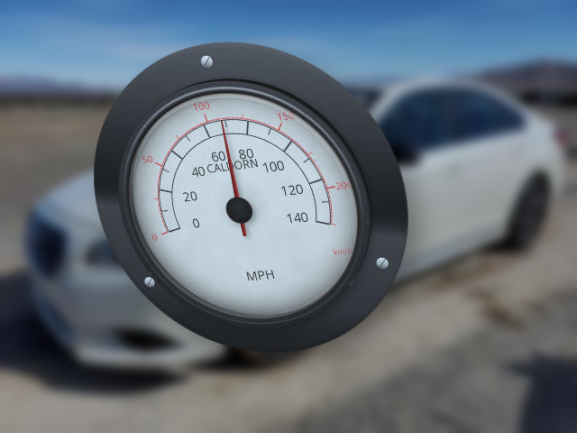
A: 70 mph
